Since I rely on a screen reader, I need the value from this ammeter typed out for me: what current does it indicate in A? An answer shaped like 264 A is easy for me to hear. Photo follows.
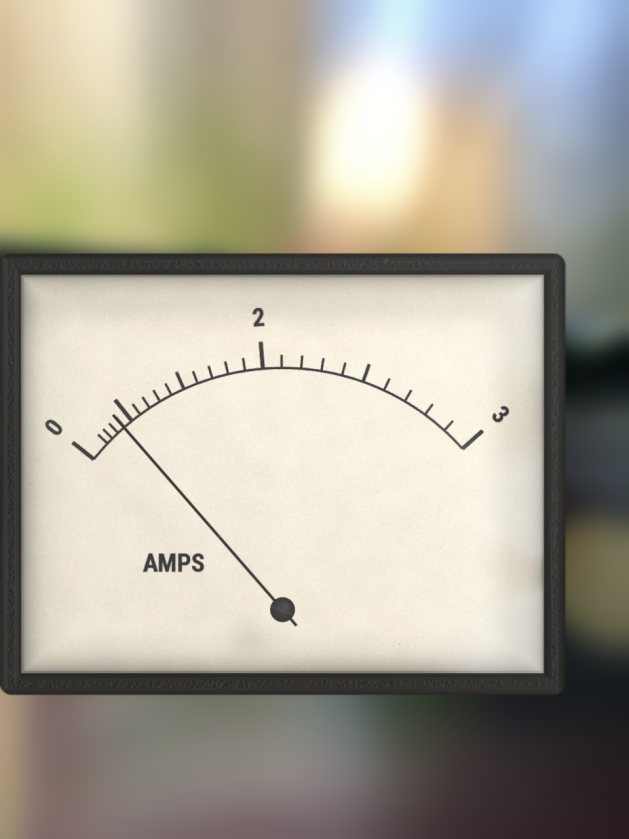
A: 0.9 A
